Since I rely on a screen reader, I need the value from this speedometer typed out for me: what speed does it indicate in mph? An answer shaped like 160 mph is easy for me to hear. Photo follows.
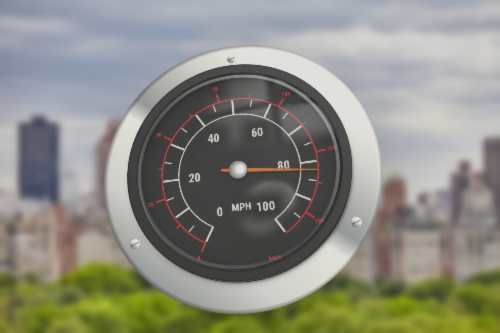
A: 82.5 mph
